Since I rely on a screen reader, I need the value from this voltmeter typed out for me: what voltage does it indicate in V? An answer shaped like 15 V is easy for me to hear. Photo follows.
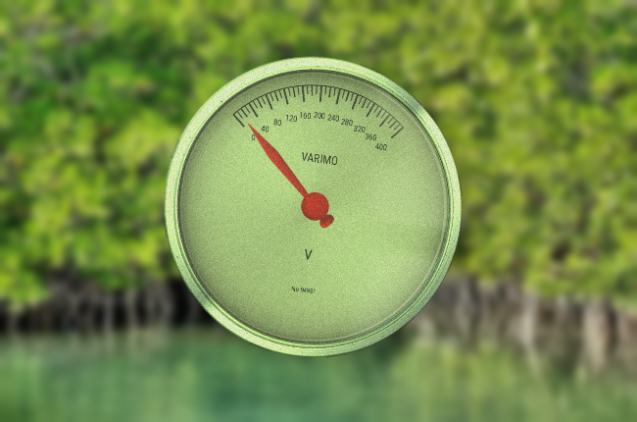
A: 10 V
